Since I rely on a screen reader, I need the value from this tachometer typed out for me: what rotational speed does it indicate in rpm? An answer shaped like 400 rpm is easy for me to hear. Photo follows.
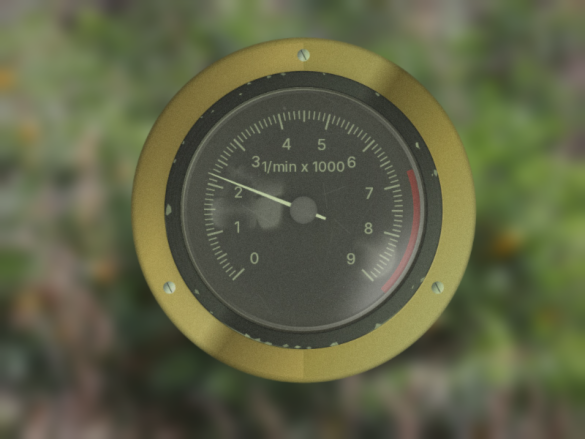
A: 2200 rpm
